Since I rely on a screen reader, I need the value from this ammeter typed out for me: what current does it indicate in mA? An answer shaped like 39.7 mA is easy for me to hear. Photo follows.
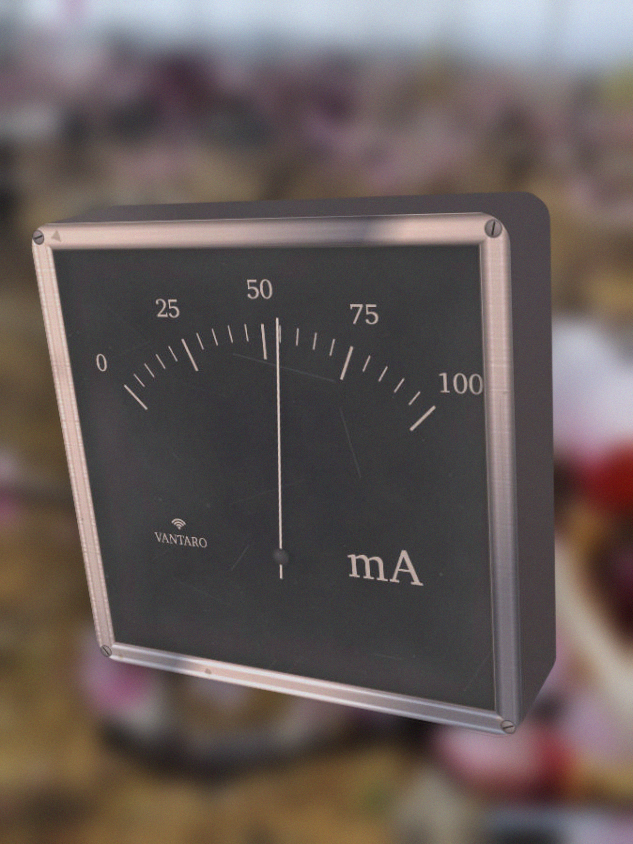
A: 55 mA
